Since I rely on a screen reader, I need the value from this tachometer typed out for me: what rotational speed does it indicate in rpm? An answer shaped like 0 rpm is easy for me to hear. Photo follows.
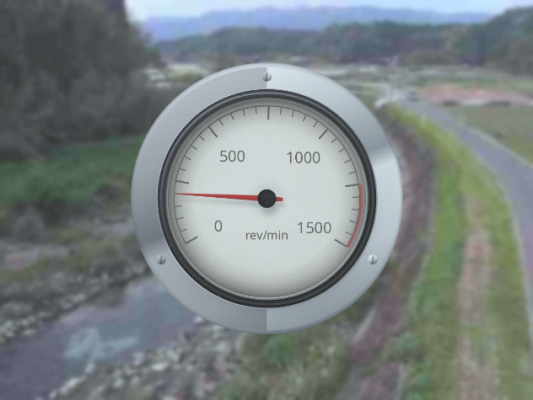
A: 200 rpm
